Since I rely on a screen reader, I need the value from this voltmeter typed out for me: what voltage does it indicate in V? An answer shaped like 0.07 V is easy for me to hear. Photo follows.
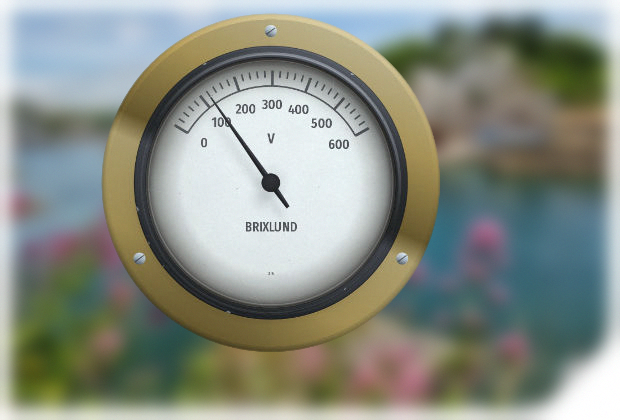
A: 120 V
